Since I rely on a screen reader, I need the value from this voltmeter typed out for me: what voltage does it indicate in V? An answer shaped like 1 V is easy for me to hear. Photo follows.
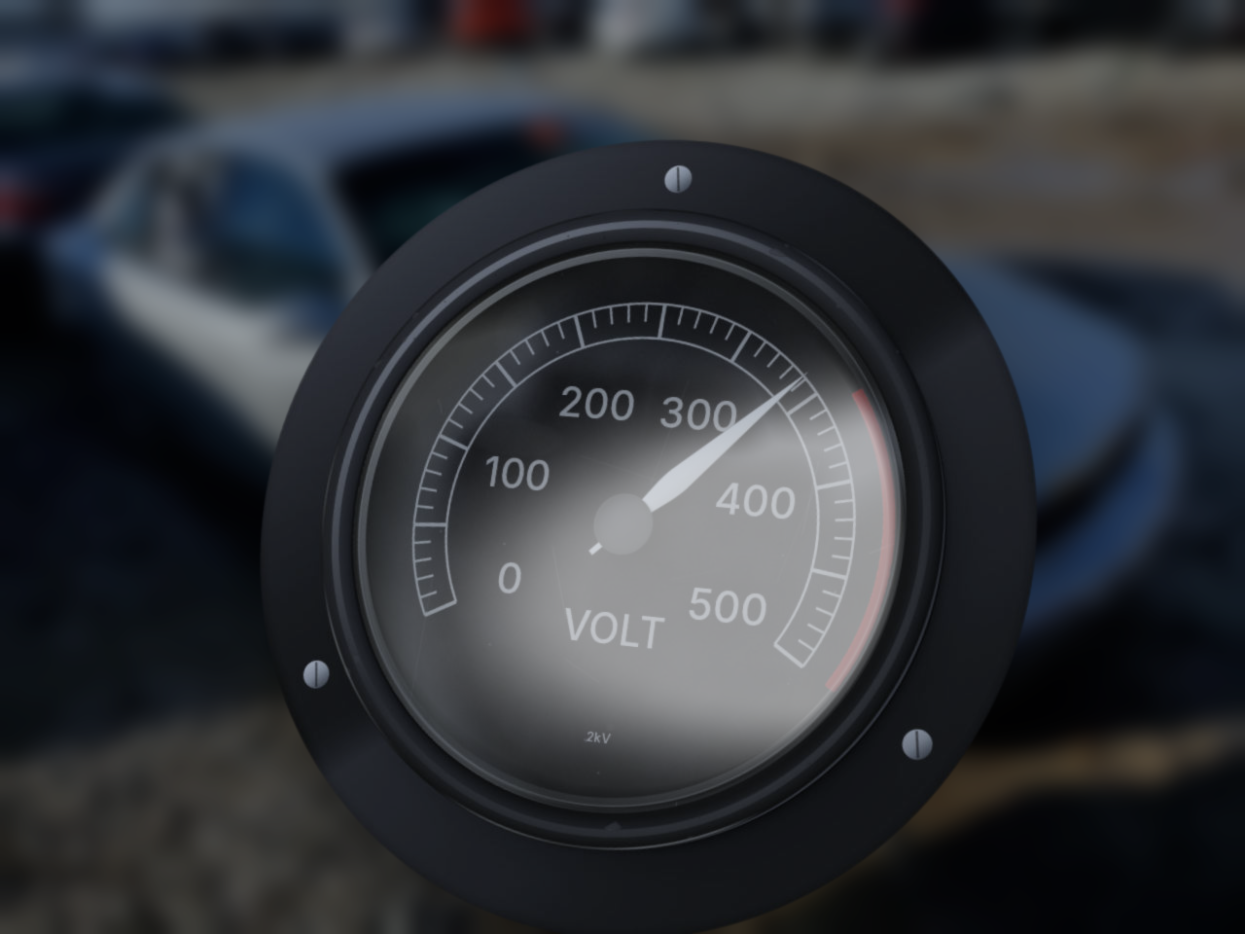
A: 340 V
